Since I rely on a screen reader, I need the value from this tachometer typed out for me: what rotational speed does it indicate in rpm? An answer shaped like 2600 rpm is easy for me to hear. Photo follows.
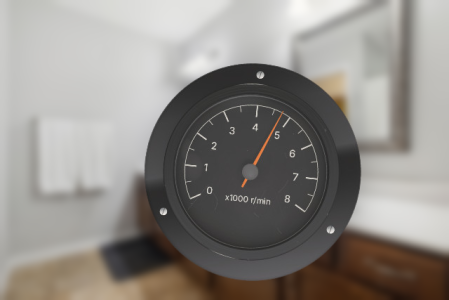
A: 4750 rpm
